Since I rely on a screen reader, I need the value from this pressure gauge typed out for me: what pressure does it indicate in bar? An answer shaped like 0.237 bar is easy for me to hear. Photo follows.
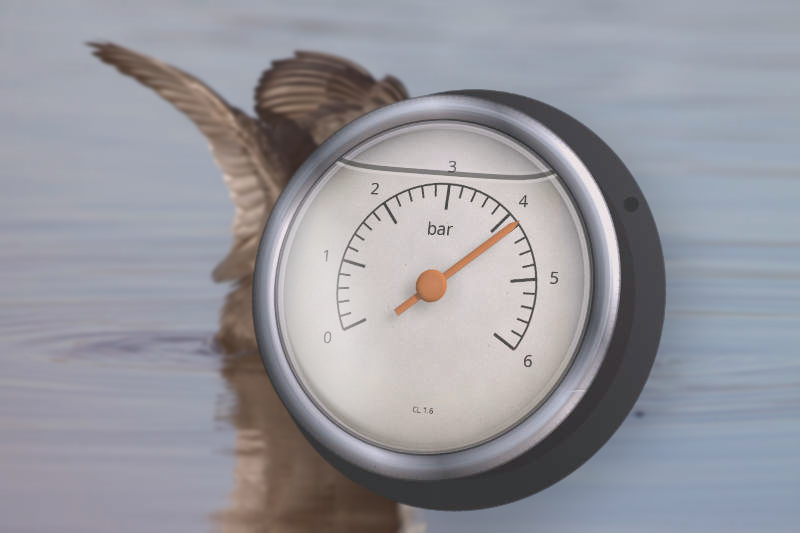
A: 4.2 bar
